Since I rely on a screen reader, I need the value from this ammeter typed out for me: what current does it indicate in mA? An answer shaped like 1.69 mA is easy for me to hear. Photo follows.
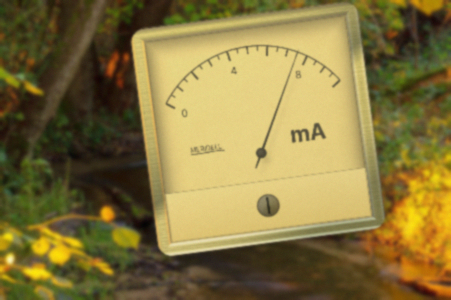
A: 7.5 mA
